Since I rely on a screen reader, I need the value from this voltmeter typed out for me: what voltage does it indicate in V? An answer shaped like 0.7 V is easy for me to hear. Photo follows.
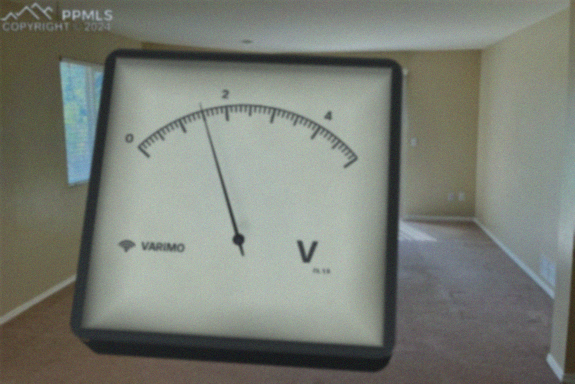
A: 1.5 V
